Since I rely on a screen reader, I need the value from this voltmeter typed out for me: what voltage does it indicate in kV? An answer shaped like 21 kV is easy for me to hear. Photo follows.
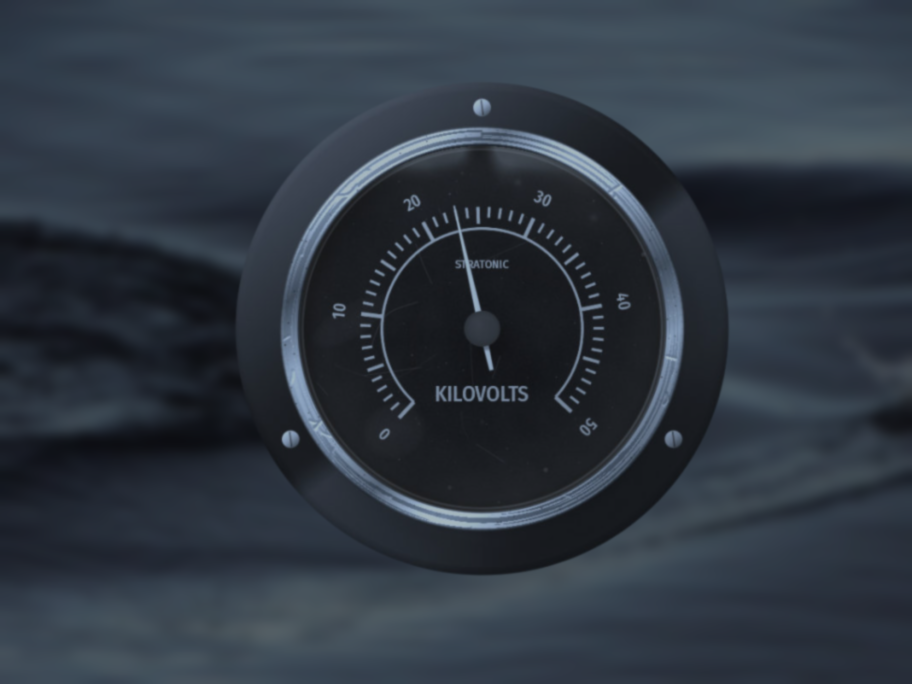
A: 23 kV
